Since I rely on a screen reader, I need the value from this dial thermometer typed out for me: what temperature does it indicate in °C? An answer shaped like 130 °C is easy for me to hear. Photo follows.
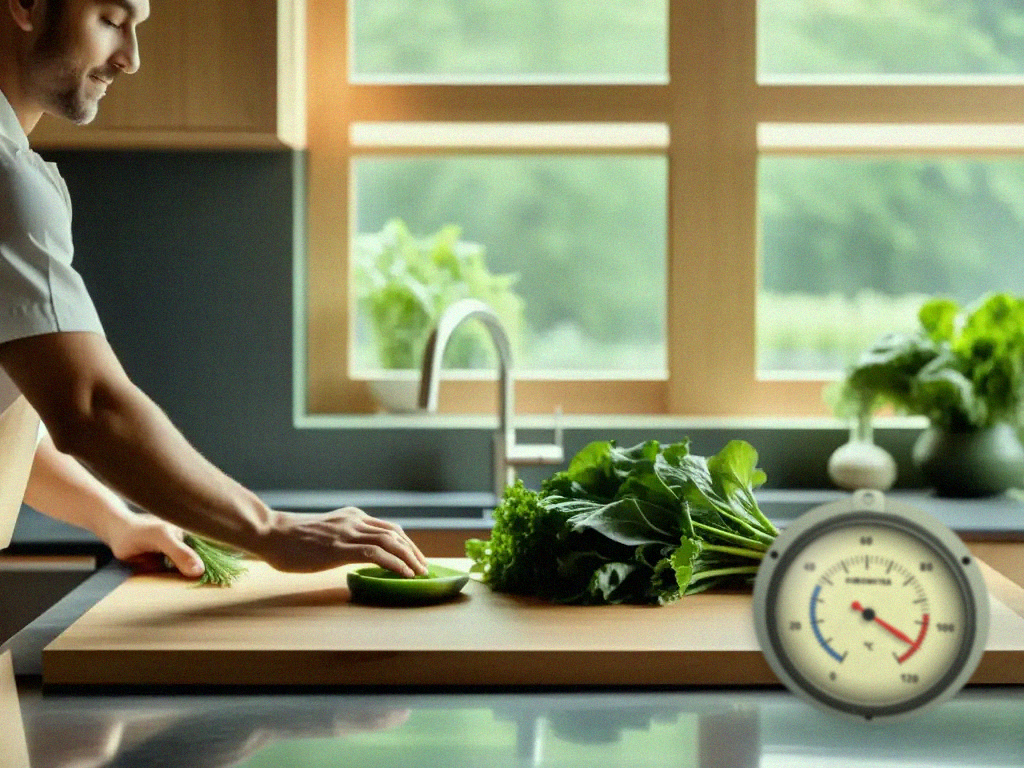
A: 110 °C
